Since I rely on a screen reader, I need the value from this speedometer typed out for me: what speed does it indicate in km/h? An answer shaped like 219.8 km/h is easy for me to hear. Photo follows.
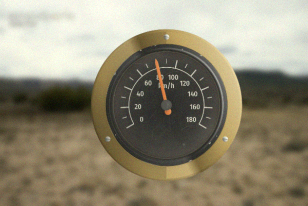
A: 80 km/h
